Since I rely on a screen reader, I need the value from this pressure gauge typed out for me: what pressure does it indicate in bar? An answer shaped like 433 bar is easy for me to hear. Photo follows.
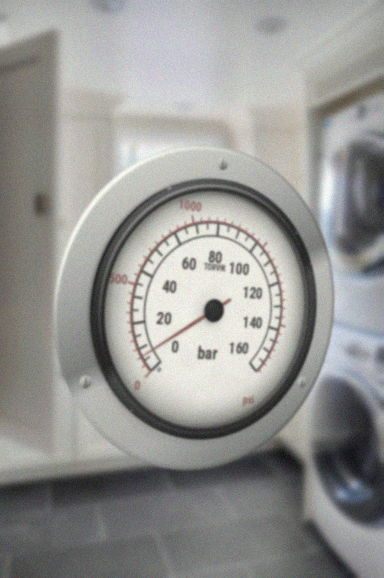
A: 7.5 bar
